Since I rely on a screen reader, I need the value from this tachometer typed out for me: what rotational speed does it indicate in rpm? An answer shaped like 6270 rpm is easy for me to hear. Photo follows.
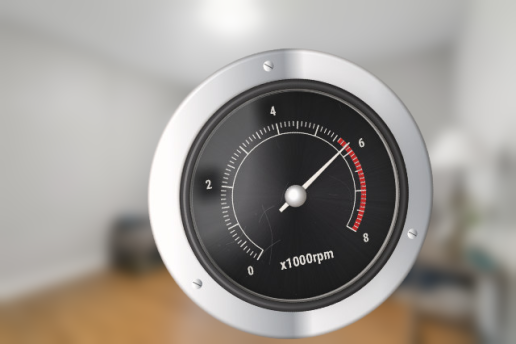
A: 5800 rpm
